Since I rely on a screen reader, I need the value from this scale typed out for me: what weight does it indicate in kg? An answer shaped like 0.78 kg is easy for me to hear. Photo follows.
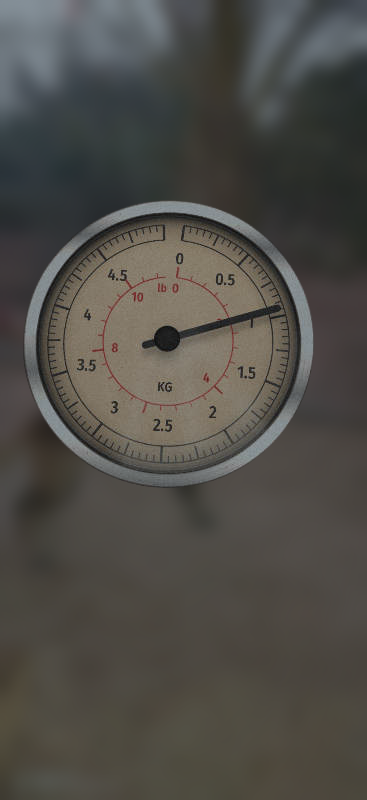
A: 0.95 kg
